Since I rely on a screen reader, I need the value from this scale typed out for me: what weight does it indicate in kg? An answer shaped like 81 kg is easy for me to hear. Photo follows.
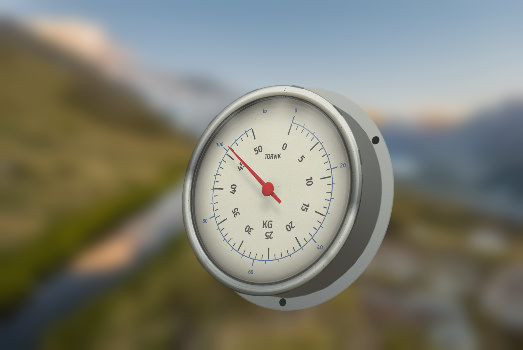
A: 46 kg
